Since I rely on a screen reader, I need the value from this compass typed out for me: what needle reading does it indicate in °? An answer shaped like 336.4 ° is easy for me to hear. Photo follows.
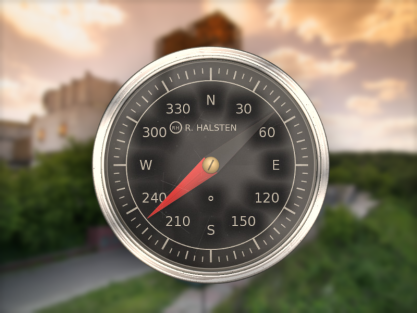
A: 230 °
